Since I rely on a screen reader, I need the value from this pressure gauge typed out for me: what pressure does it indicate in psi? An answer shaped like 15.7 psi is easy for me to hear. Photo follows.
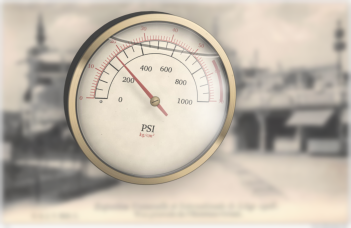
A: 250 psi
